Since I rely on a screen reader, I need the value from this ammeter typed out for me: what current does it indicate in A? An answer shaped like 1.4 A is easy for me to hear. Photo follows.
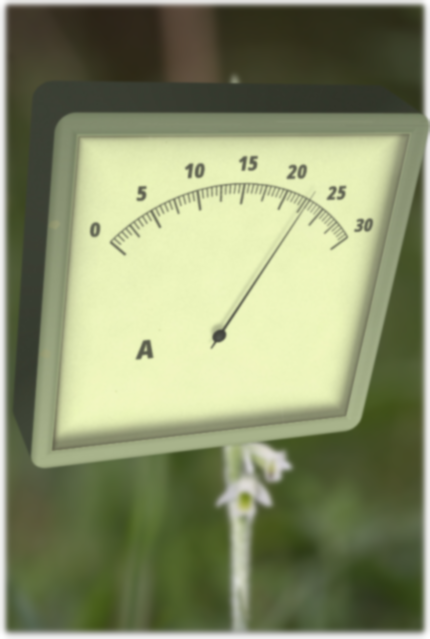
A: 22.5 A
